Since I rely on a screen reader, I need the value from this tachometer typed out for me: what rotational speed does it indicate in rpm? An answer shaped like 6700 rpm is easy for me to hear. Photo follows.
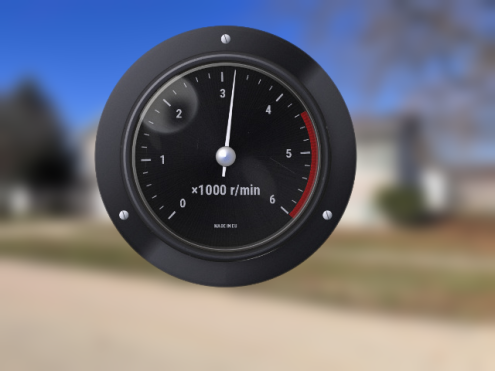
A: 3200 rpm
